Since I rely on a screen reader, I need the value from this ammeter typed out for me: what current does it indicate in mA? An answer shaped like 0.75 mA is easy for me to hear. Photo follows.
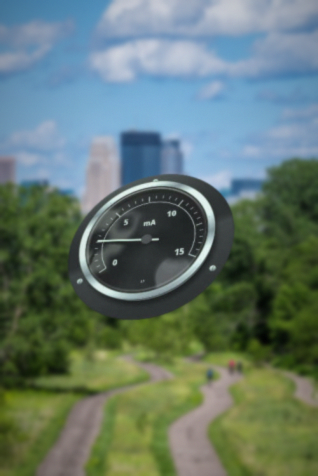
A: 2.5 mA
